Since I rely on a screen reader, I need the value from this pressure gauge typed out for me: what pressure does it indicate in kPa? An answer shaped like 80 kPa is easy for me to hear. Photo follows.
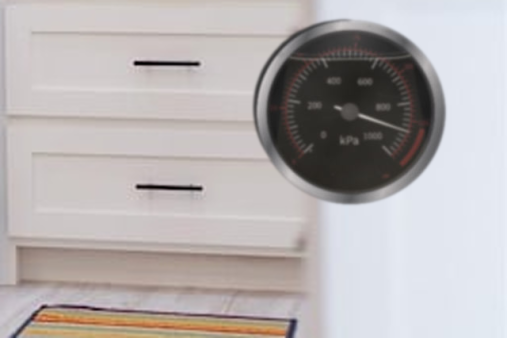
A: 900 kPa
